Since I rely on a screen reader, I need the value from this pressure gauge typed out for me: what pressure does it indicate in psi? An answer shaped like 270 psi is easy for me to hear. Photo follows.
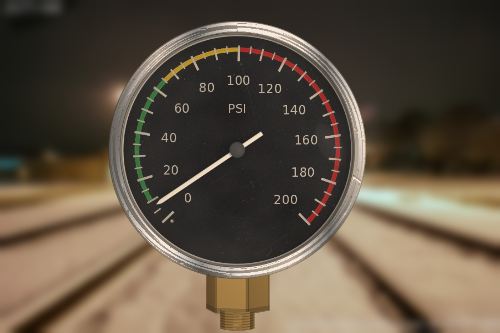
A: 7.5 psi
